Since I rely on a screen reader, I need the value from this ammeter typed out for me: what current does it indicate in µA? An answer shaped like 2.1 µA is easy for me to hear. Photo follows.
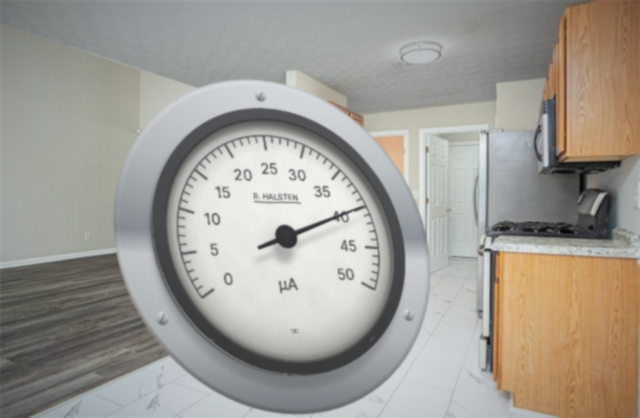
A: 40 µA
